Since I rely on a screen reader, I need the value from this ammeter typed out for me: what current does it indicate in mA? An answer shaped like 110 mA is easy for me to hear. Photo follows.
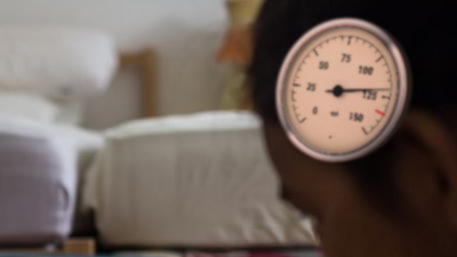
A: 120 mA
